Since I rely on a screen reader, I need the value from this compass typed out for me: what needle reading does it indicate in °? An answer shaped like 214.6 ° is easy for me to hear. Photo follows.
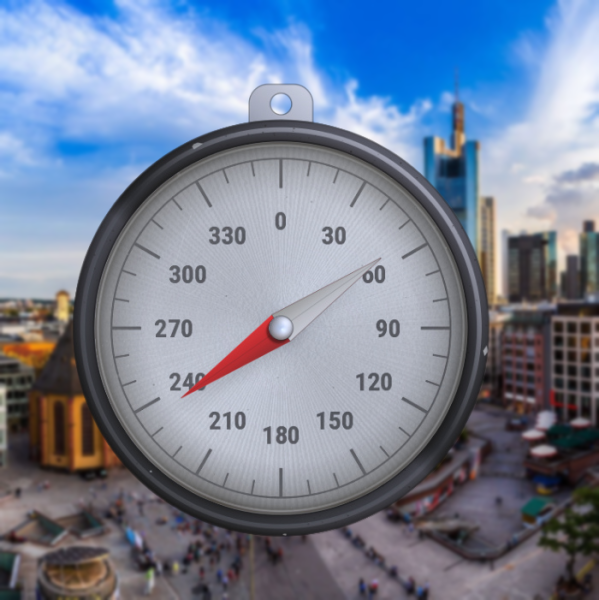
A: 235 °
